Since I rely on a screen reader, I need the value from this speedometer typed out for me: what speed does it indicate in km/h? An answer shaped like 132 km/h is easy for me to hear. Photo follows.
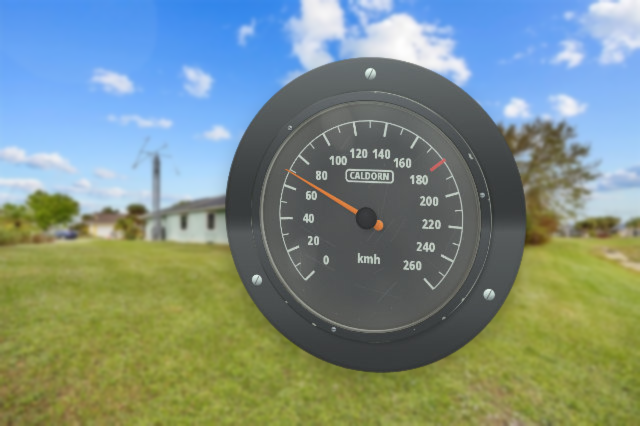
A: 70 km/h
